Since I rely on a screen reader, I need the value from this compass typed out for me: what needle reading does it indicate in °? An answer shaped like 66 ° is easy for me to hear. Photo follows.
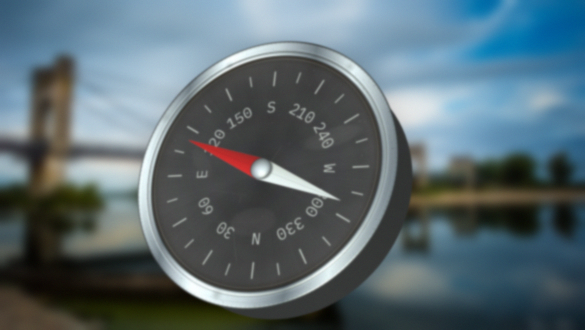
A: 112.5 °
